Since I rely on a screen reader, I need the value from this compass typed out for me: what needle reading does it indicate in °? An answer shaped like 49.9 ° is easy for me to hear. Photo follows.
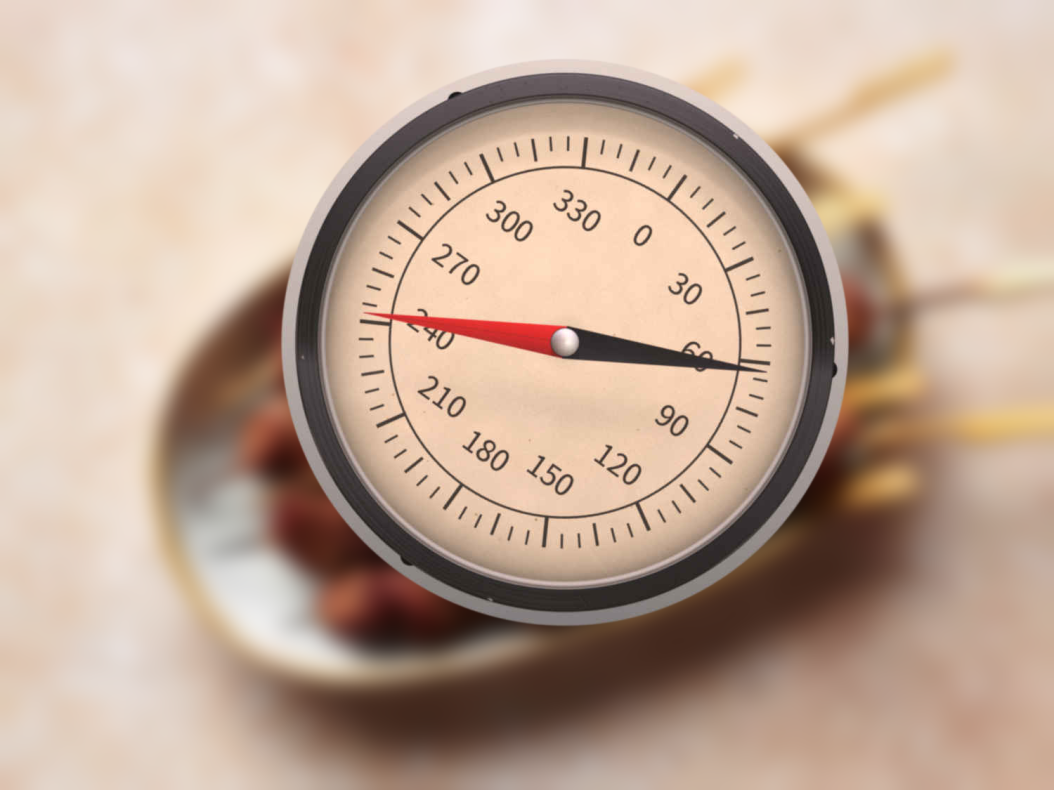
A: 242.5 °
